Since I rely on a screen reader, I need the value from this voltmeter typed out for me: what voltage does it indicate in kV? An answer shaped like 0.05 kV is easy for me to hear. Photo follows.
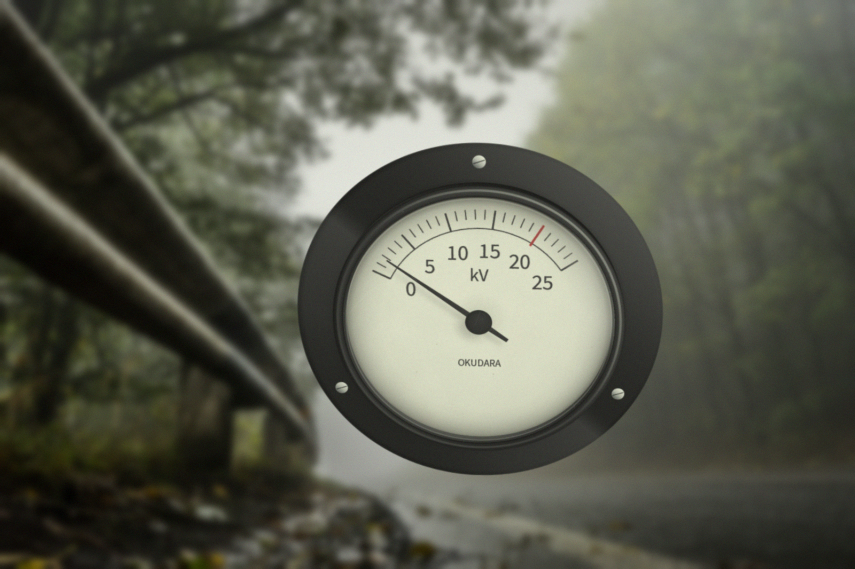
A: 2 kV
